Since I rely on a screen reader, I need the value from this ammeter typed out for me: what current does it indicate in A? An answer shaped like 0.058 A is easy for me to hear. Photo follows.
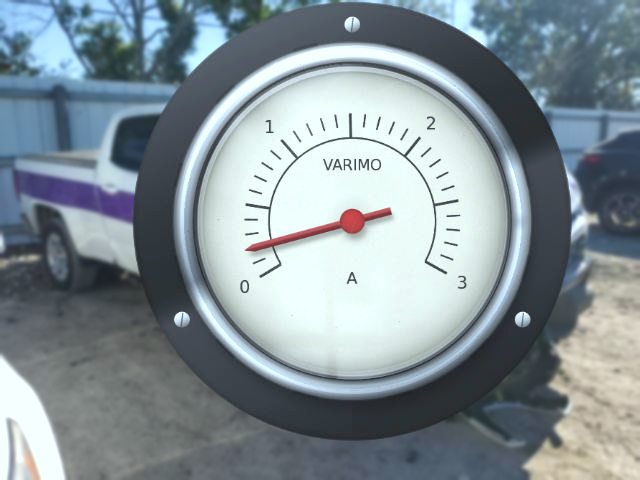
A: 0.2 A
